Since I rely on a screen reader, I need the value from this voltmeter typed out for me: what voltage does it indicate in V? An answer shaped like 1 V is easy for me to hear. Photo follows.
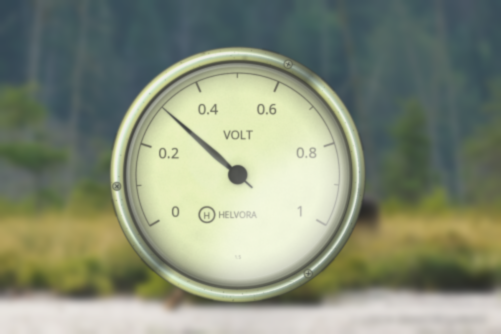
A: 0.3 V
